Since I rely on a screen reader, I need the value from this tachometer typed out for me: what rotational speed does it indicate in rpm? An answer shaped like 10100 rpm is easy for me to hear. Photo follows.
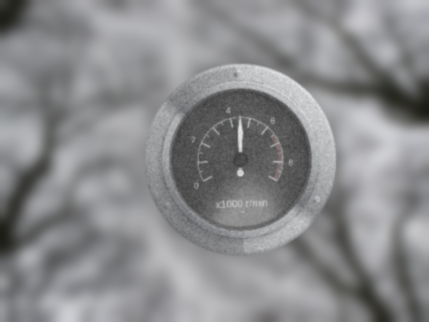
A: 4500 rpm
